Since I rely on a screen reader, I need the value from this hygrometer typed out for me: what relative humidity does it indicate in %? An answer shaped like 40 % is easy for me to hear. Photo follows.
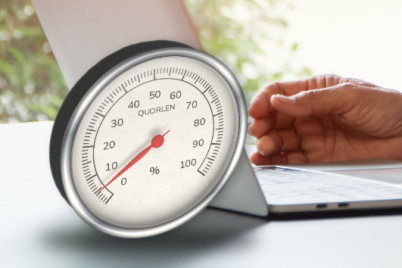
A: 5 %
